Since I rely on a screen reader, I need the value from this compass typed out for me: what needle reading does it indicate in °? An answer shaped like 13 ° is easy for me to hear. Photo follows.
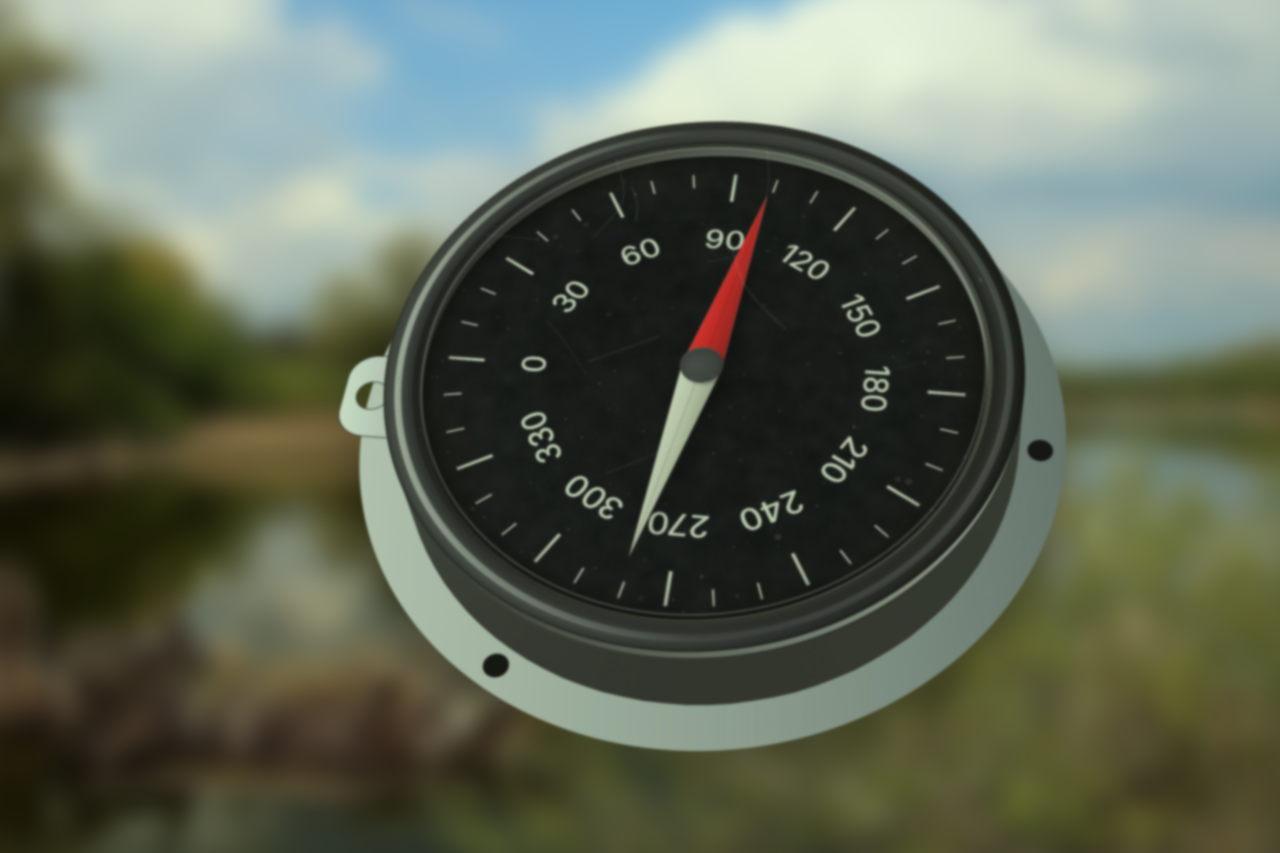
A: 100 °
